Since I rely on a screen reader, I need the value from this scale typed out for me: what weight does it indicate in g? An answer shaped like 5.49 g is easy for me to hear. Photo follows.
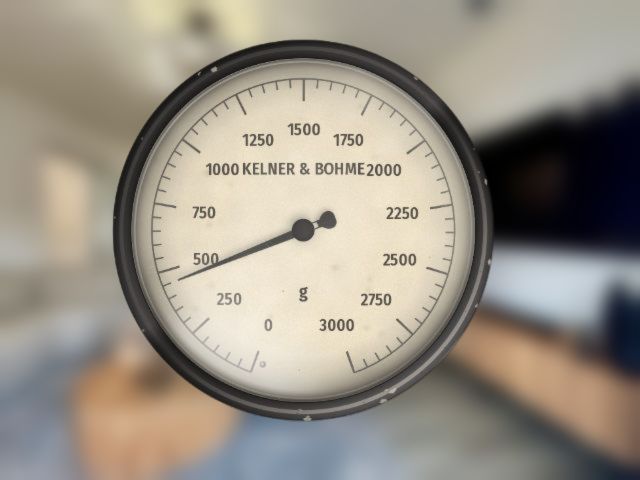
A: 450 g
